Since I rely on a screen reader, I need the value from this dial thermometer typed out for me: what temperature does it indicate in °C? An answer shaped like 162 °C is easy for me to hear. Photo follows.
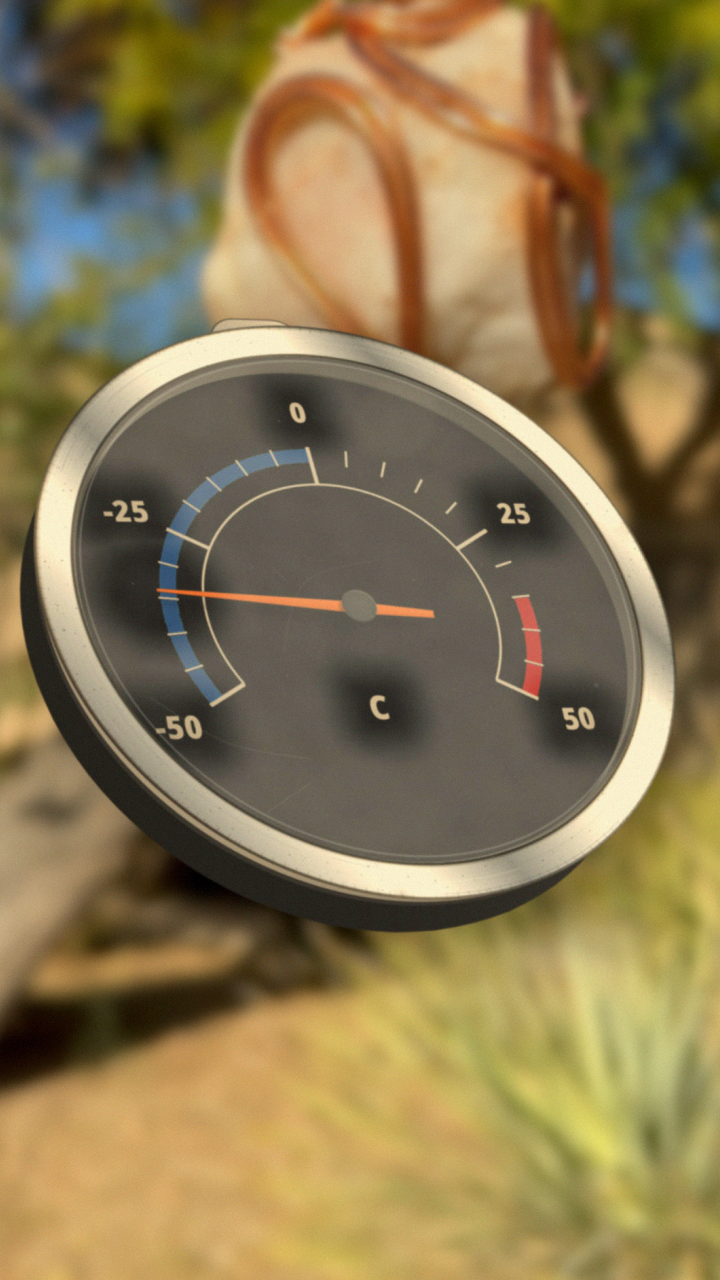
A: -35 °C
